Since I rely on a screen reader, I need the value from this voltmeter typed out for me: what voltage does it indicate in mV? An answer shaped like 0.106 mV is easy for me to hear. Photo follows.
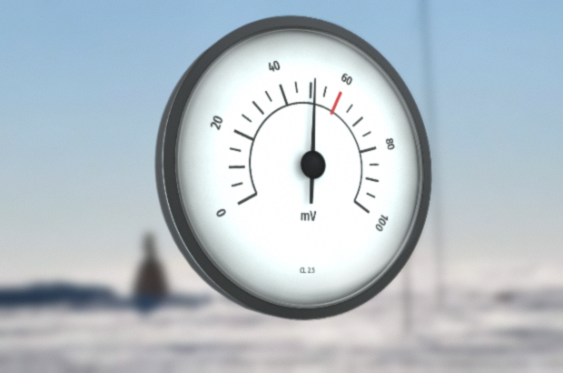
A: 50 mV
